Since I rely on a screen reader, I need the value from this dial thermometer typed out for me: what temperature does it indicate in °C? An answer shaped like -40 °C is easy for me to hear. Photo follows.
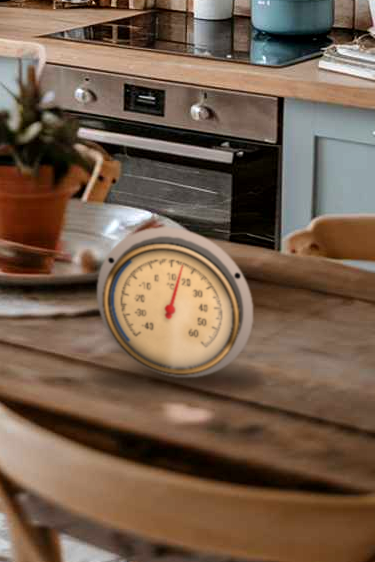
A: 15 °C
